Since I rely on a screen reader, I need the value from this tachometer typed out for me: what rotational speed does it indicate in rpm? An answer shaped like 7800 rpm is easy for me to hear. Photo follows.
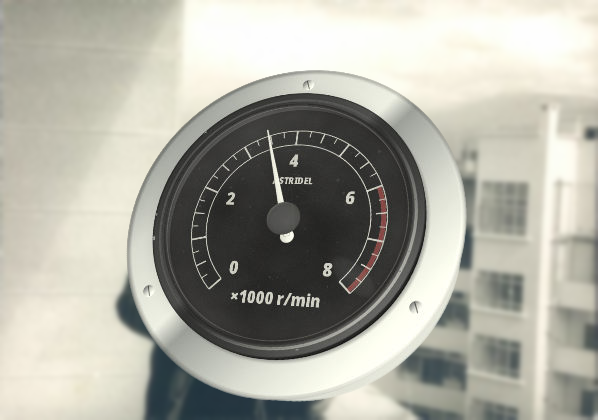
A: 3500 rpm
